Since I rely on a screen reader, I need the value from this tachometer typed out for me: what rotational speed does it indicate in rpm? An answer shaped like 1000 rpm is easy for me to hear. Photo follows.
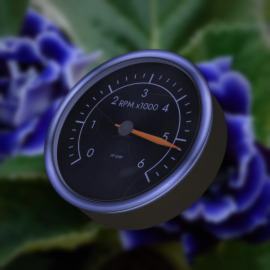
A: 5200 rpm
